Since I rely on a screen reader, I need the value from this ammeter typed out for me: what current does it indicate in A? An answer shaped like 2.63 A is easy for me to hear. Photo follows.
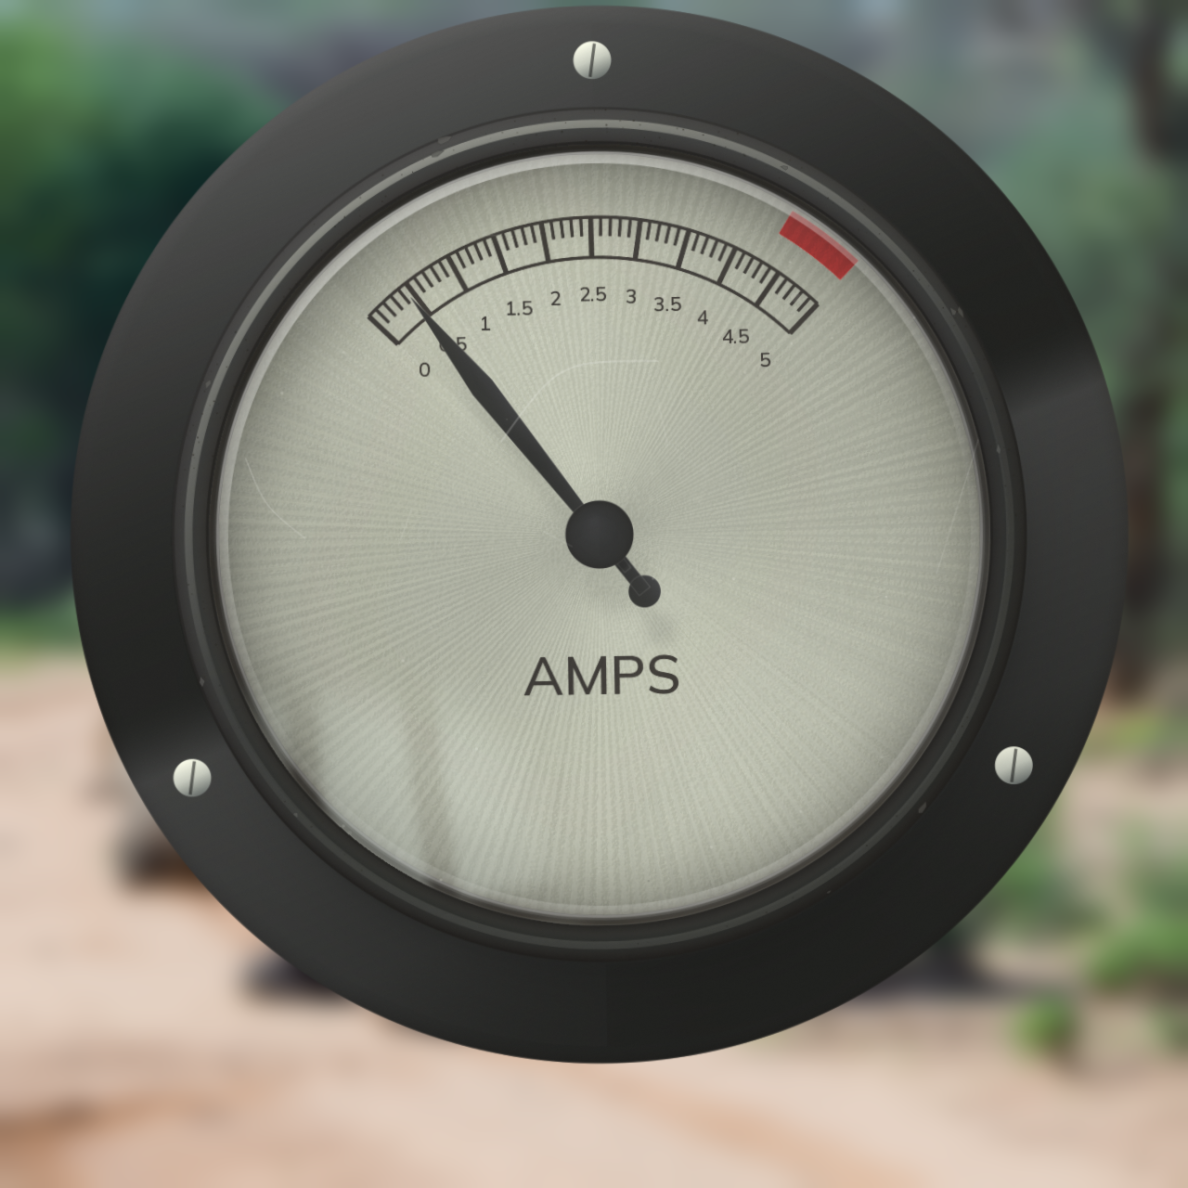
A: 0.45 A
